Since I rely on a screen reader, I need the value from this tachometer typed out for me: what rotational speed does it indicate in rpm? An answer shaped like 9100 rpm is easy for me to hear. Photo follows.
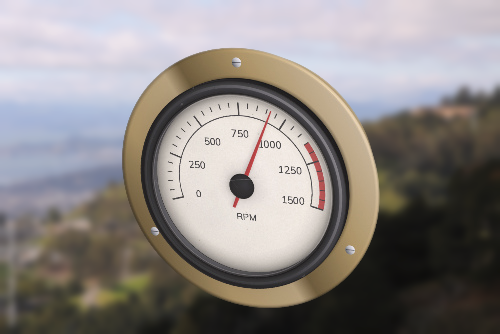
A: 925 rpm
